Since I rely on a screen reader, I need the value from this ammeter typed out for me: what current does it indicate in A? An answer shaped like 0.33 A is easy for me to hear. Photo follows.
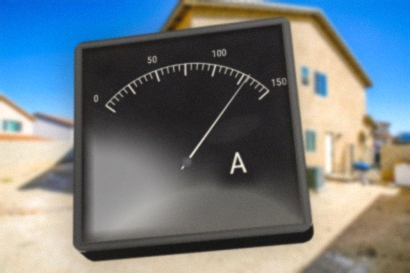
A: 130 A
